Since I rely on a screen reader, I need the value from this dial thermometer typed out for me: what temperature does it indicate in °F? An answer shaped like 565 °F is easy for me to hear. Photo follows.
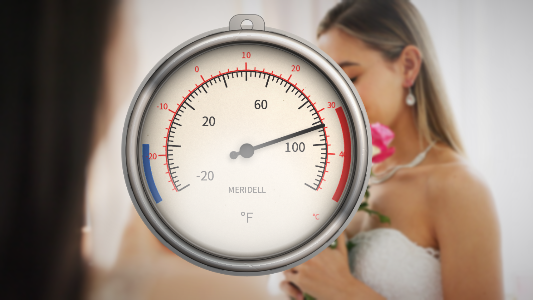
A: 92 °F
